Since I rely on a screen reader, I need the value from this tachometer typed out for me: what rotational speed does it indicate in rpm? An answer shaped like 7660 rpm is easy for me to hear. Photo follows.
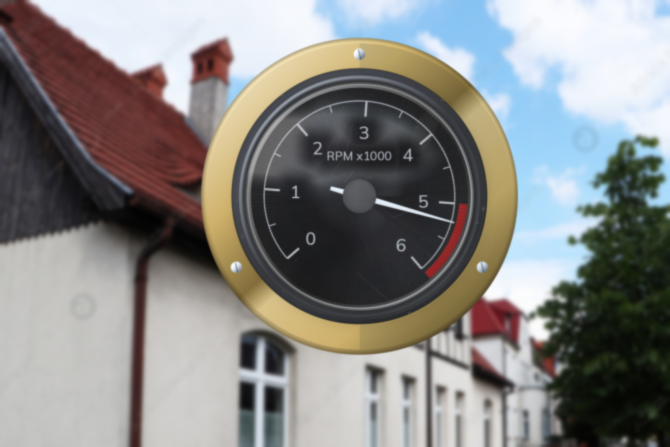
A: 5250 rpm
